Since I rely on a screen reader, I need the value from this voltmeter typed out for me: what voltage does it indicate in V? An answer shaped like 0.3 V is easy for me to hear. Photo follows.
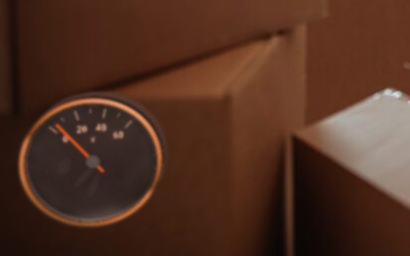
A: 5 V
